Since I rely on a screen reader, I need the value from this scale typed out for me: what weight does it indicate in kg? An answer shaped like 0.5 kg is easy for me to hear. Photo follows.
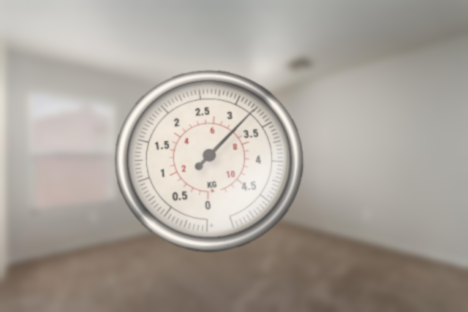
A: 3.25 kg
